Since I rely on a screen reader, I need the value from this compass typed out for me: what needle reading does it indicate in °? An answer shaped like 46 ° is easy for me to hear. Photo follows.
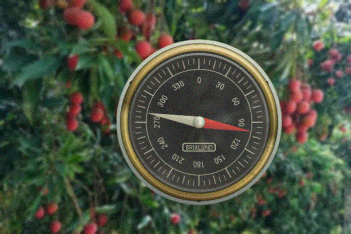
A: 100 °
